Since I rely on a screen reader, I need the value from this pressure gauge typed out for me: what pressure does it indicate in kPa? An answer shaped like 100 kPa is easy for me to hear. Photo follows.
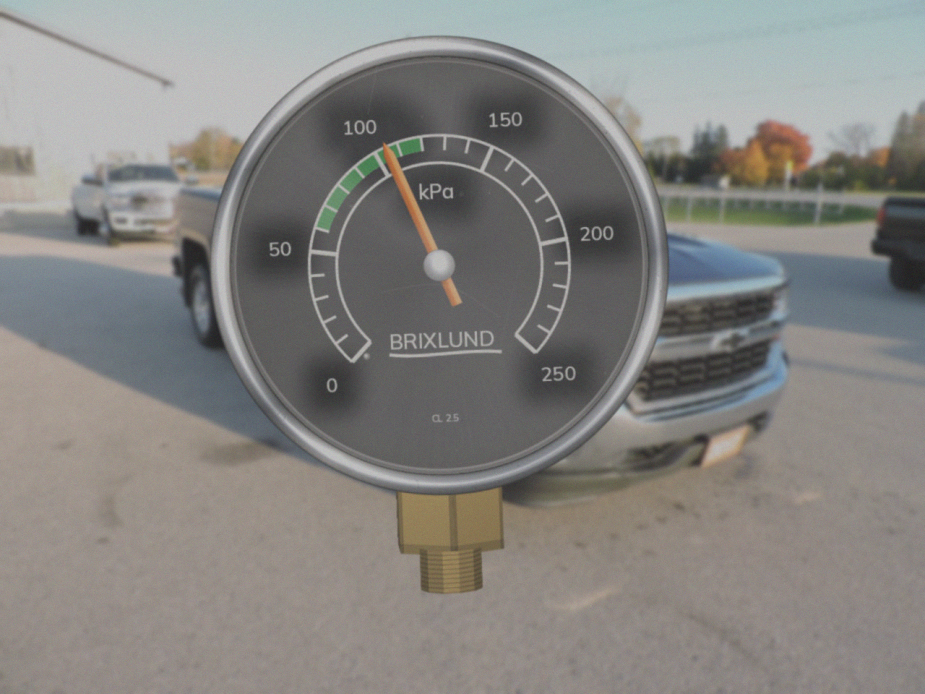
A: 105 kPa
